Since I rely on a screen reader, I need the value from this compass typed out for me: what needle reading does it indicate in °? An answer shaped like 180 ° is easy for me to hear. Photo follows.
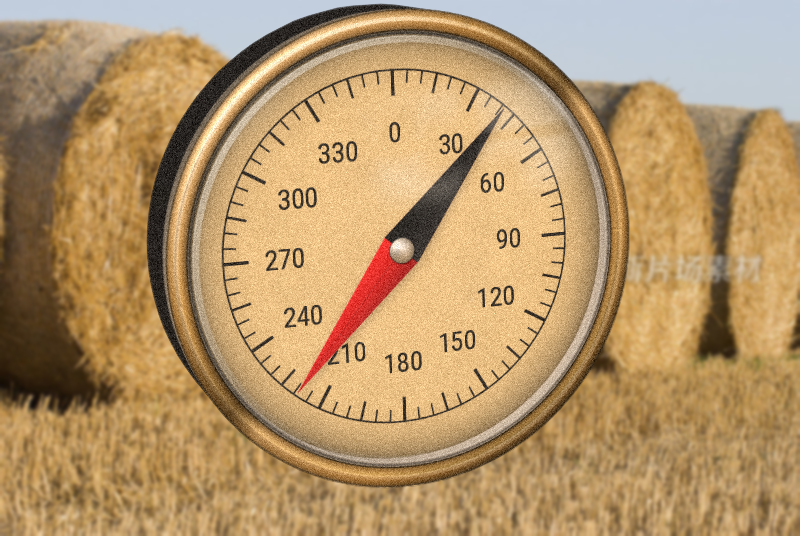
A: 220 °
